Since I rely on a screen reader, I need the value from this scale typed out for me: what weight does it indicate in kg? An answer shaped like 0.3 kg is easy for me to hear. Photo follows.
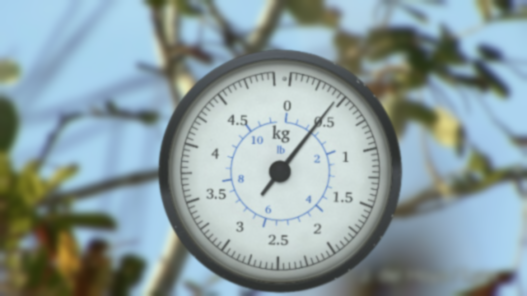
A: 0.45 kg
